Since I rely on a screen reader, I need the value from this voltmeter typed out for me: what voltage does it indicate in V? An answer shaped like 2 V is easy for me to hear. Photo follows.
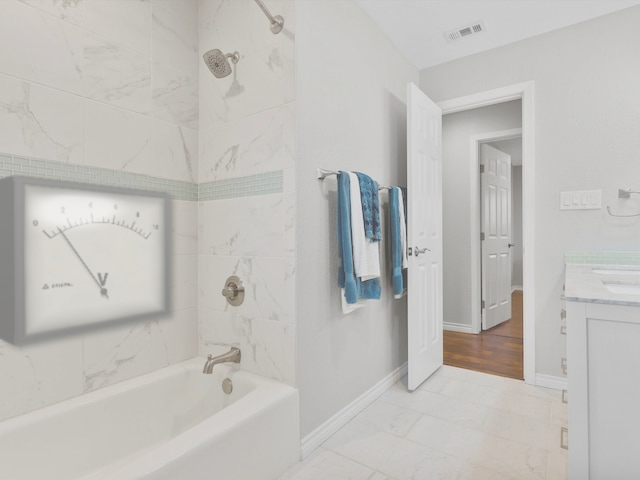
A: 1 V
